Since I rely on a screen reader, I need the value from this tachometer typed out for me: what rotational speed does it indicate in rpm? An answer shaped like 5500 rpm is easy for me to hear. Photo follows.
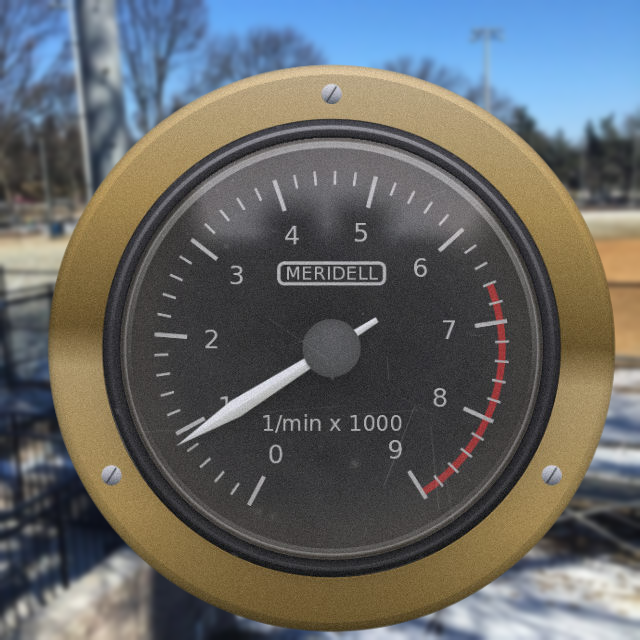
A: 900 rpm
